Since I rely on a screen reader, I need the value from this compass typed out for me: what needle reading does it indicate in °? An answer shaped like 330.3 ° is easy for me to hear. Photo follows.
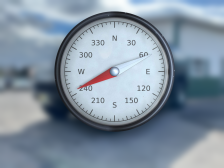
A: 245 °
